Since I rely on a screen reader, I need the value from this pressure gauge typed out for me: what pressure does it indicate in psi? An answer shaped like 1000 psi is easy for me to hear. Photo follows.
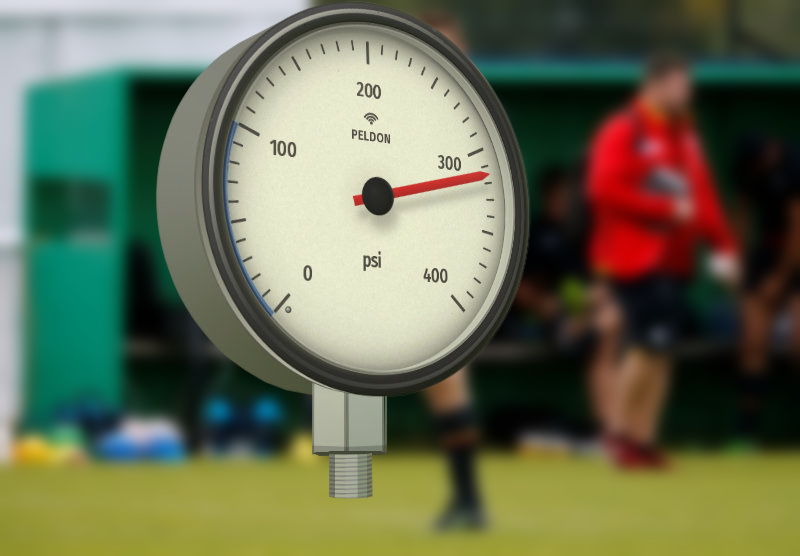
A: 315 psi
